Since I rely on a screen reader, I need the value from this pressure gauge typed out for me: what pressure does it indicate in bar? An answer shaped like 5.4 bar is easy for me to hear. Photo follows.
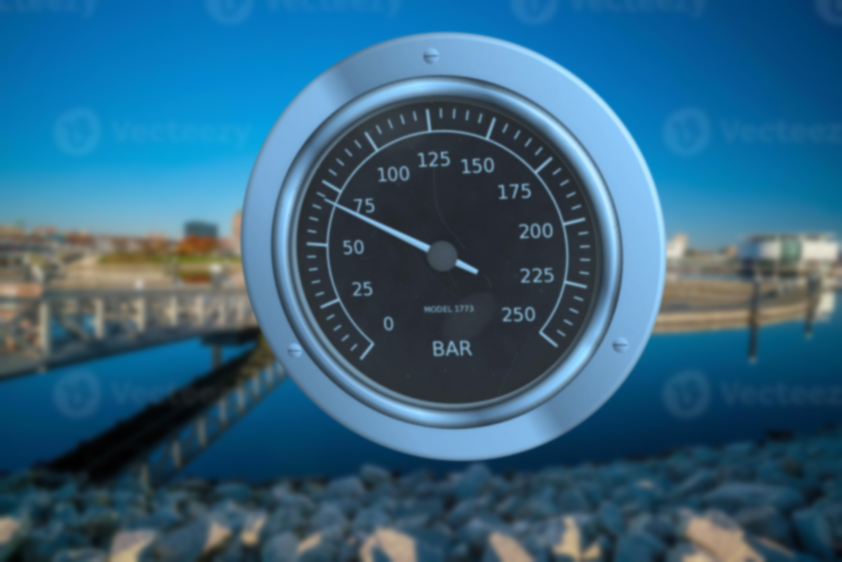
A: 70 bar
